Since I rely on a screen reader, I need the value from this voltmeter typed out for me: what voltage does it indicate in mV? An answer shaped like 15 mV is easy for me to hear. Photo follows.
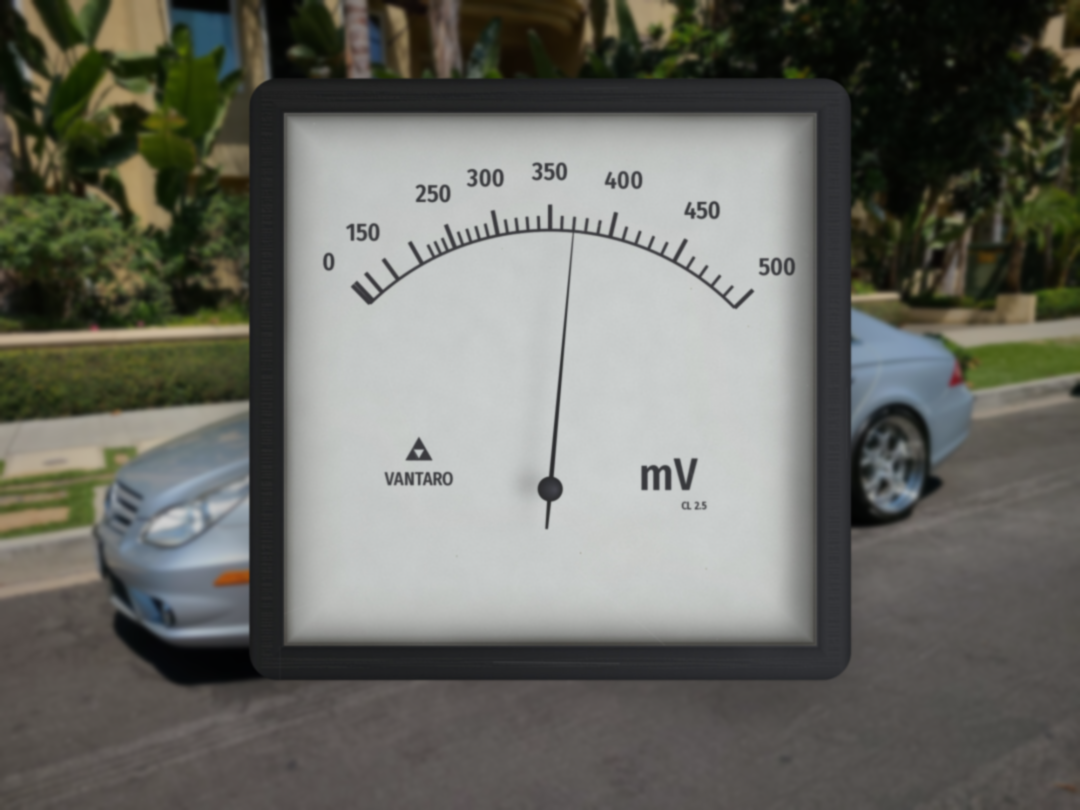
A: 370 mV
